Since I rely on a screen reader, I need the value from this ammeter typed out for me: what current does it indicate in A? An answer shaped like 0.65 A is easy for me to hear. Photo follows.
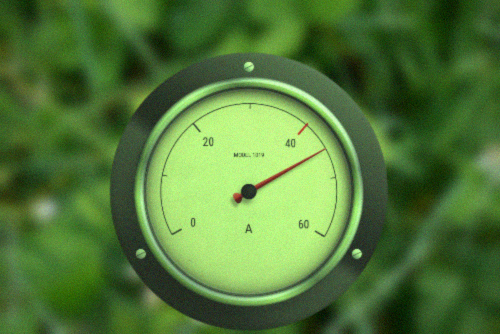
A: 45 A
